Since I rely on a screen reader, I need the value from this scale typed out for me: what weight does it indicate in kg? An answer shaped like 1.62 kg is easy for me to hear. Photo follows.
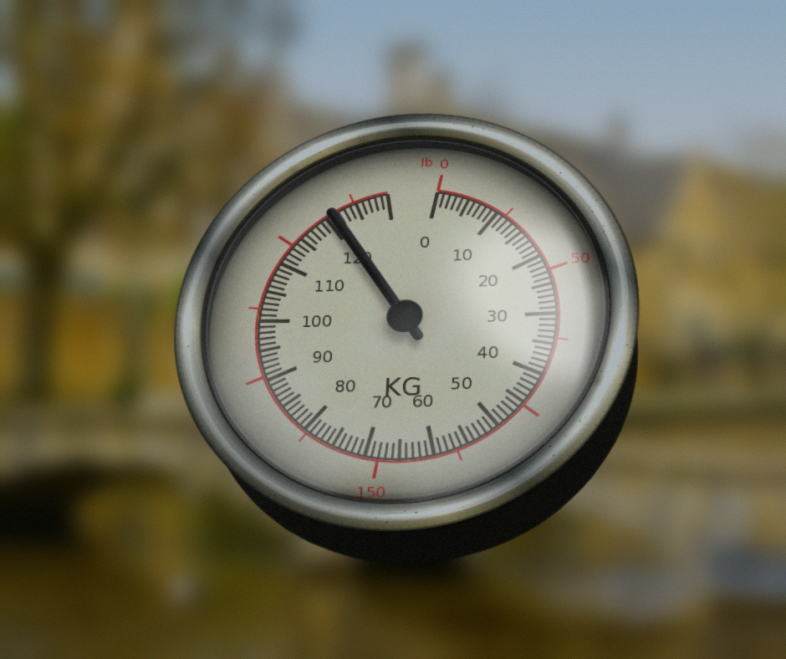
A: 121 kg
